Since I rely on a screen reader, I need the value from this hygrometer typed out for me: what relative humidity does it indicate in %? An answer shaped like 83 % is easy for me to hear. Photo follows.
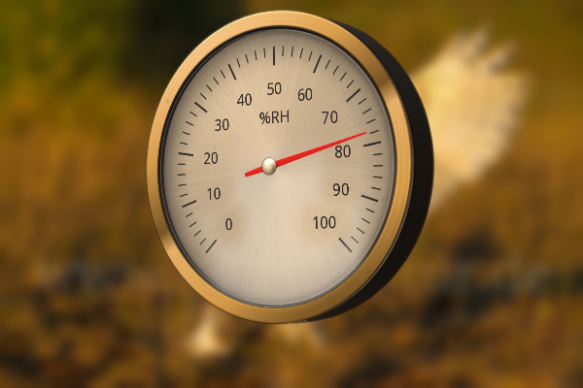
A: 78 %
